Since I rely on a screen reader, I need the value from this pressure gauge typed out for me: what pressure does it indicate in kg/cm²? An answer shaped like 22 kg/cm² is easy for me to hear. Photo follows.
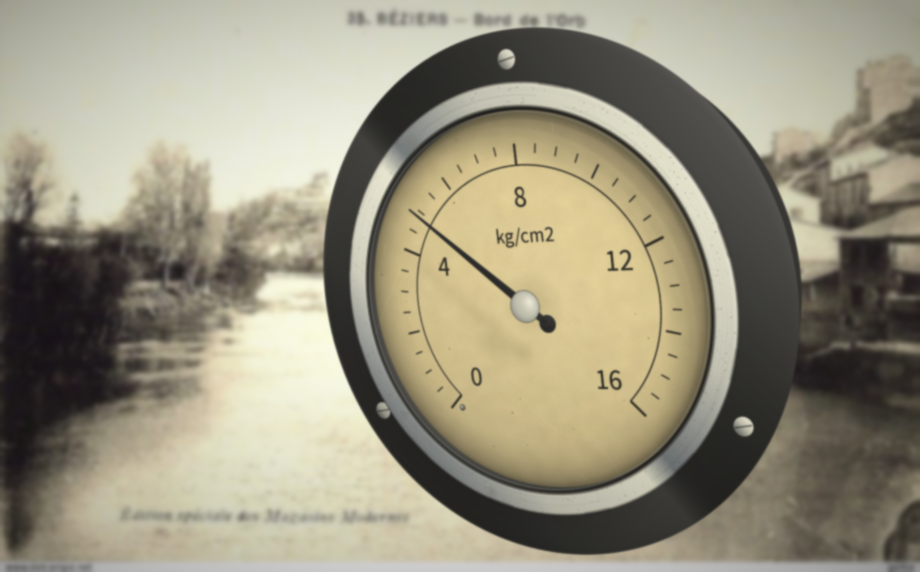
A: 5 kg/cm²
